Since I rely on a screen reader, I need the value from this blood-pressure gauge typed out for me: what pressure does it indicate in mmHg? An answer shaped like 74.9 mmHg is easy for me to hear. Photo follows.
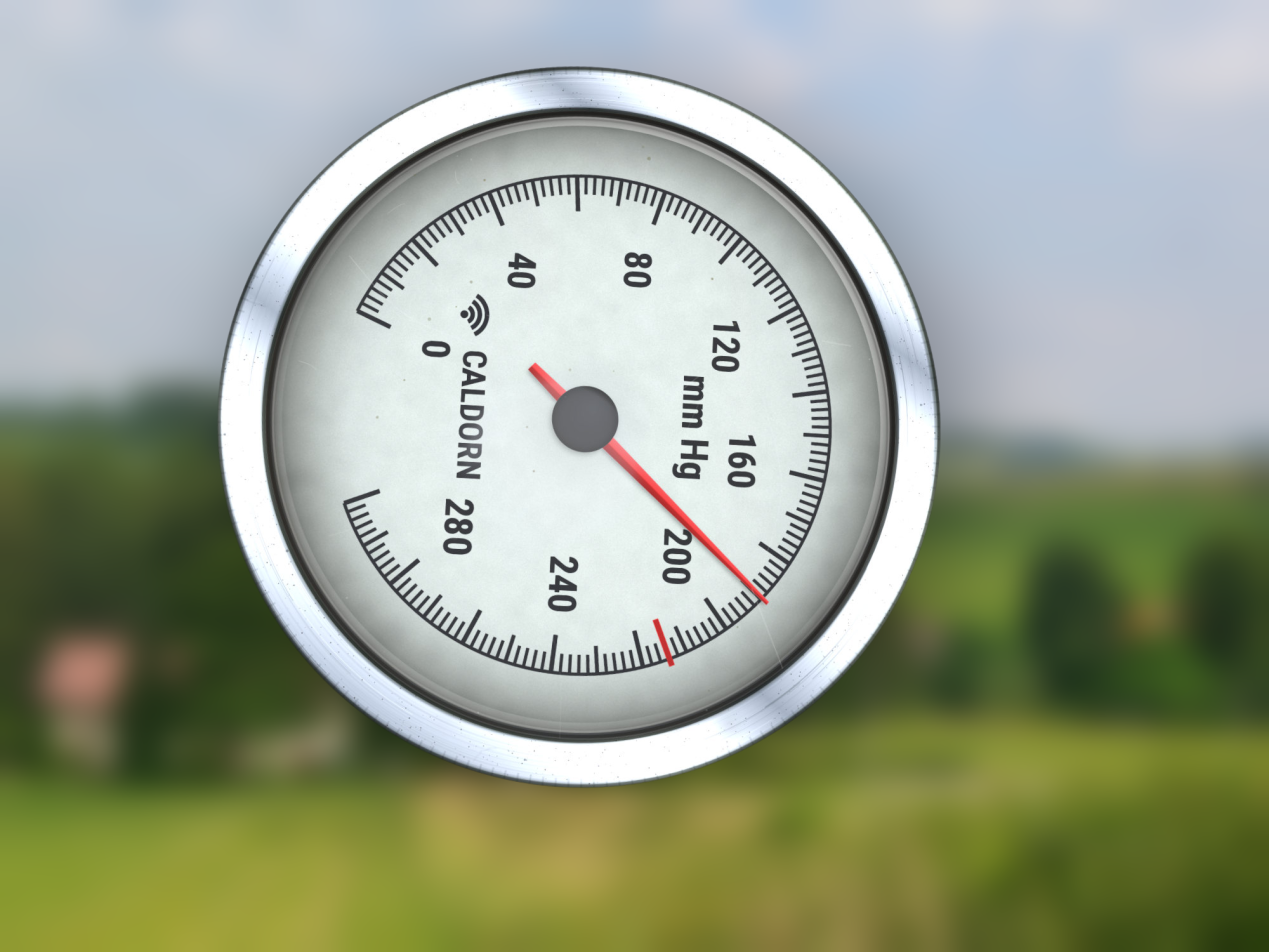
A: 190 mmHg
